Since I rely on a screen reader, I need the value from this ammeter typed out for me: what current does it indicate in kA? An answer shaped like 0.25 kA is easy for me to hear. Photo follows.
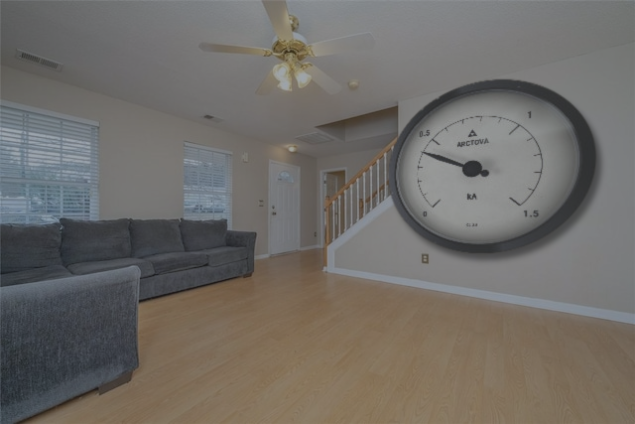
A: 0.4 kA
